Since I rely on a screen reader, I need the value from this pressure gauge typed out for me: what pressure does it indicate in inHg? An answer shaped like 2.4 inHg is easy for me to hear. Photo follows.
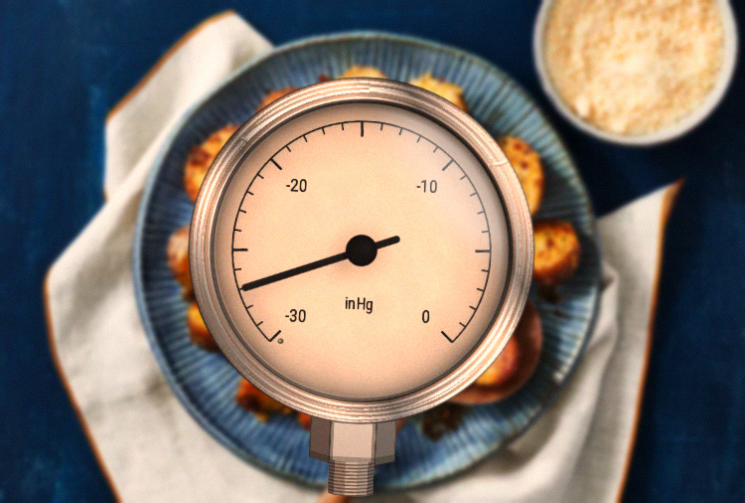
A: -27 inHg
